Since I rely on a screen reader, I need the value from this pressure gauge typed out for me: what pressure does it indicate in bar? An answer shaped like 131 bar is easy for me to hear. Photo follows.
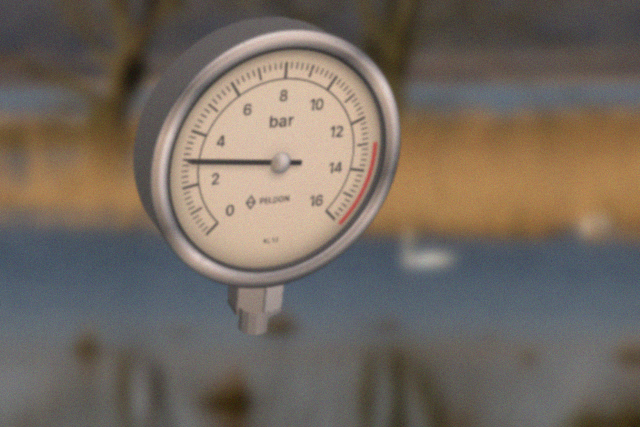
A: 3 bar
